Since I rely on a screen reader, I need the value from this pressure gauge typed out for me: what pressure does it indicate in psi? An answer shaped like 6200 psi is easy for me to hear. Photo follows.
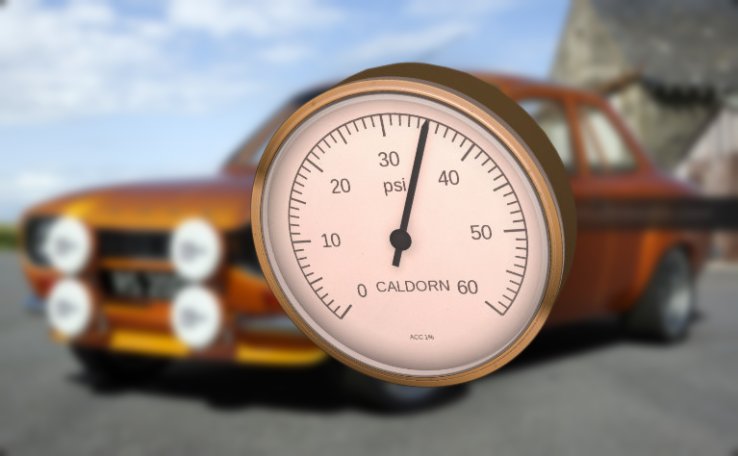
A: 35 psi
